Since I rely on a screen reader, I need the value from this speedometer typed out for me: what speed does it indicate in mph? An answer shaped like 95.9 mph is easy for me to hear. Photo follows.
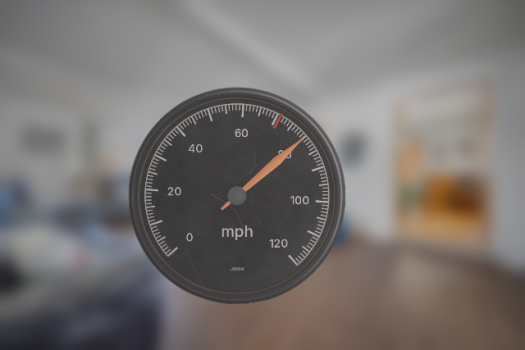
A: 80 mph
